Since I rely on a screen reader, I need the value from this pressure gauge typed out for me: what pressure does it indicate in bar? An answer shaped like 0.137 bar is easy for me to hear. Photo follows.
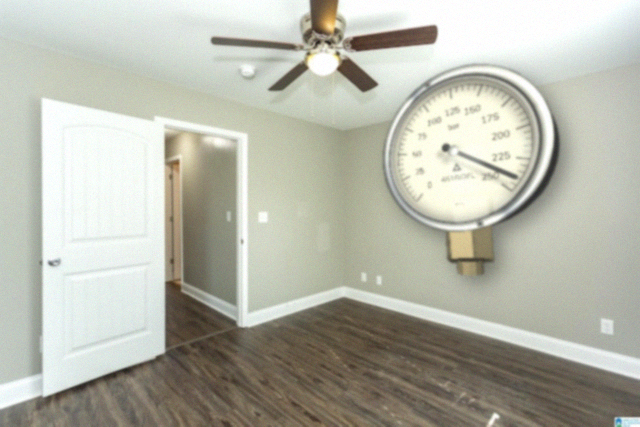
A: 240 bar
